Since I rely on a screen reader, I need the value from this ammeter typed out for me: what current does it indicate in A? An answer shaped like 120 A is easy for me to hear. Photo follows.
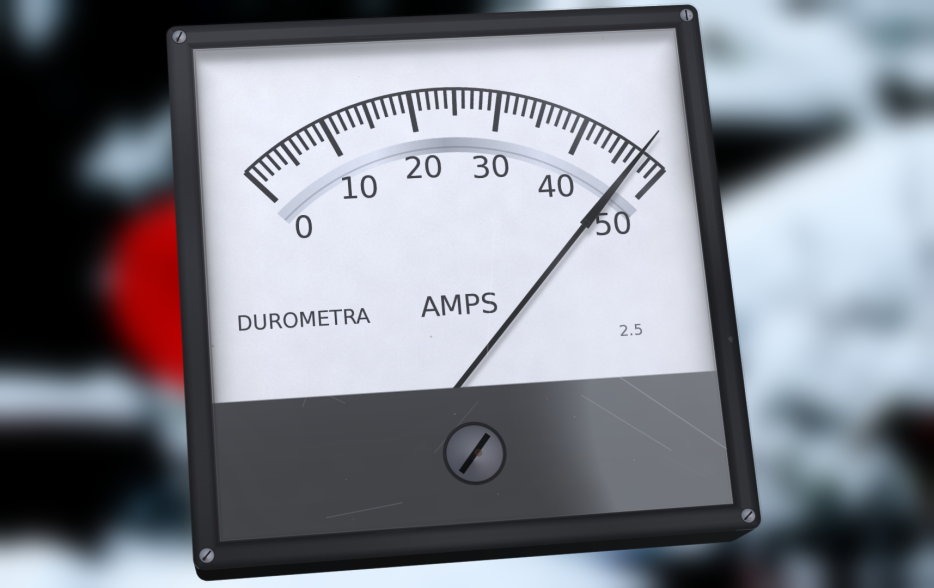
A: 47 A
